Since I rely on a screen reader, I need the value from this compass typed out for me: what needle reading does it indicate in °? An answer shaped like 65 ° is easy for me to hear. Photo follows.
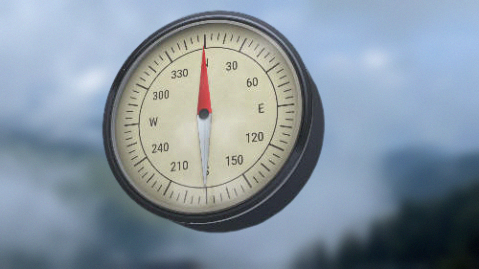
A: 0 °
